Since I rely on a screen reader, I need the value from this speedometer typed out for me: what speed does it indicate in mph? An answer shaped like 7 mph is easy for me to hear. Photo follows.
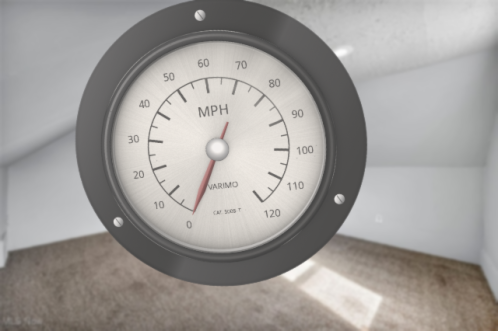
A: 0 mph
